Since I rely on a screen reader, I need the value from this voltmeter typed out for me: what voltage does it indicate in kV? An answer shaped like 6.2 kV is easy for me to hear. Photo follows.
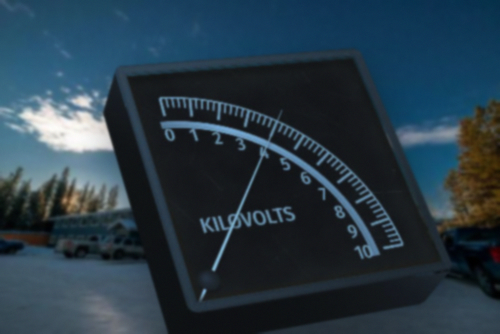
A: 4 kV
